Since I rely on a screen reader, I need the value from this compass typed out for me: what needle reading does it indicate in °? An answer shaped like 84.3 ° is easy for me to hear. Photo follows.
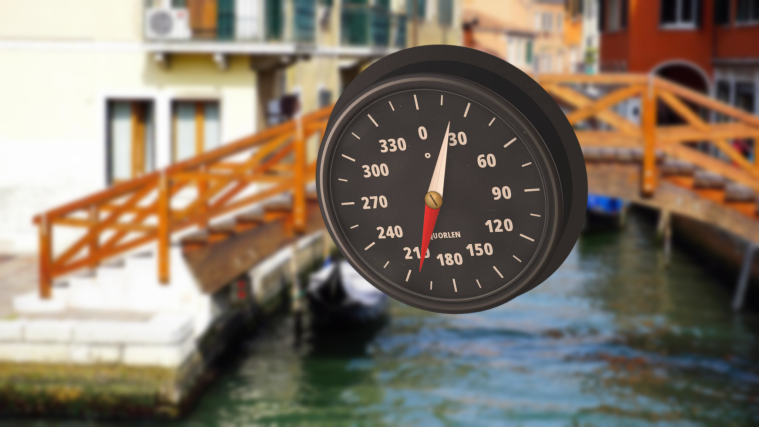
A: 202.5 °
